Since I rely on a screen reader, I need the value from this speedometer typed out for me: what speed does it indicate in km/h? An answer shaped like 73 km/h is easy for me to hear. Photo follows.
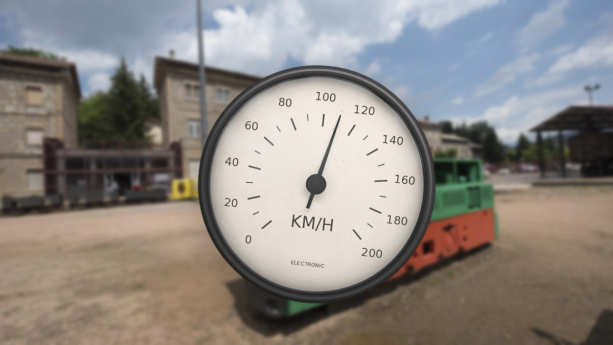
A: 110 km/h
